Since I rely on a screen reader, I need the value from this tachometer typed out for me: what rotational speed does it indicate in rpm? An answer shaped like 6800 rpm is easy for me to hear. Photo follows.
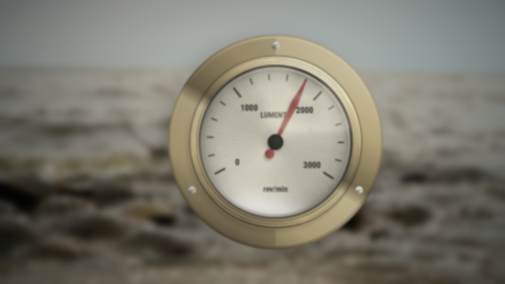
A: 1800 rpm
